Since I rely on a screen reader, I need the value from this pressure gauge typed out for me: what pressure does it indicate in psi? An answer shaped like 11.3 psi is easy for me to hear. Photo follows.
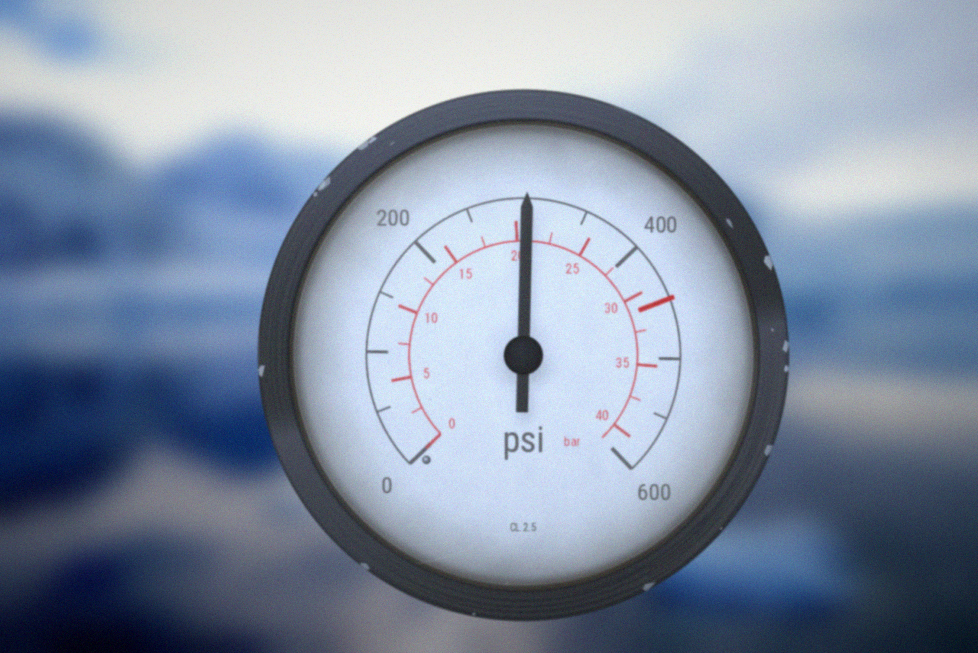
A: 300 psi
